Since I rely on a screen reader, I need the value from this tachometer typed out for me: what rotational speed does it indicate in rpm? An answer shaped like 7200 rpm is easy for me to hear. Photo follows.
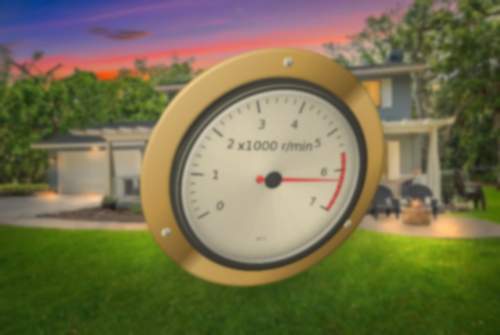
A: 6200 rpm
